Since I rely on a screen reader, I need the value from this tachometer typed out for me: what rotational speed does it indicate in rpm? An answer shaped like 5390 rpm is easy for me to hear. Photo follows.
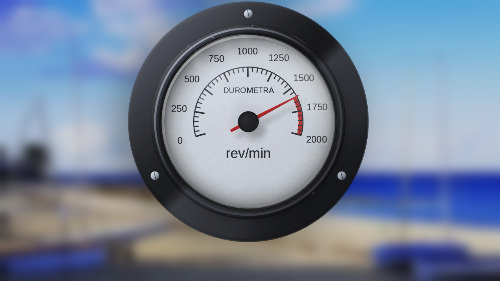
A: 1600 rpm
